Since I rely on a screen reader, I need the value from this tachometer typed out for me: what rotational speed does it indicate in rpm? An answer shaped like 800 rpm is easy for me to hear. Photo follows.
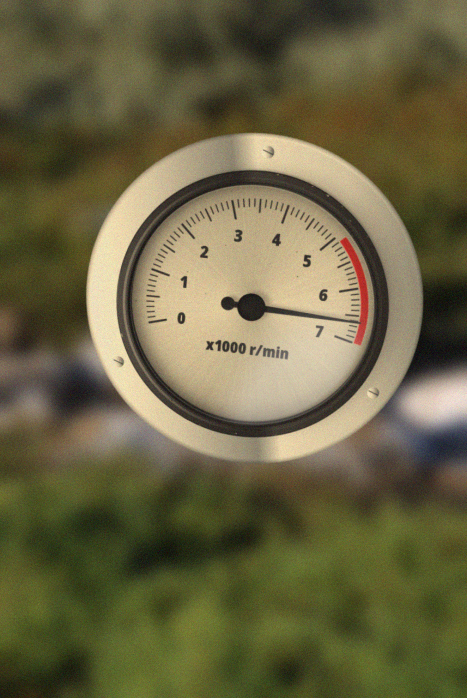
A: 6600 rpm
